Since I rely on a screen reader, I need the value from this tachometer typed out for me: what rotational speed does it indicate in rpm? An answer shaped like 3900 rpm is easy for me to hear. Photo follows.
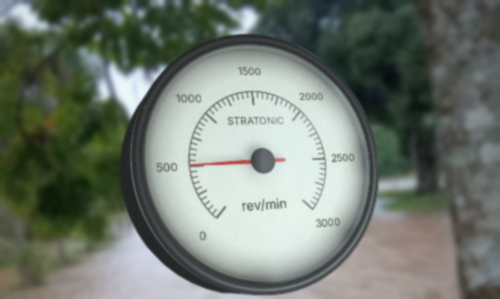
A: 500 rpm
